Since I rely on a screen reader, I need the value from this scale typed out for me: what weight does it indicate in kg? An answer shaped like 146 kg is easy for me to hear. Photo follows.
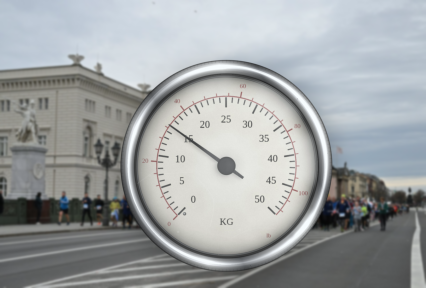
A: 15 kg
